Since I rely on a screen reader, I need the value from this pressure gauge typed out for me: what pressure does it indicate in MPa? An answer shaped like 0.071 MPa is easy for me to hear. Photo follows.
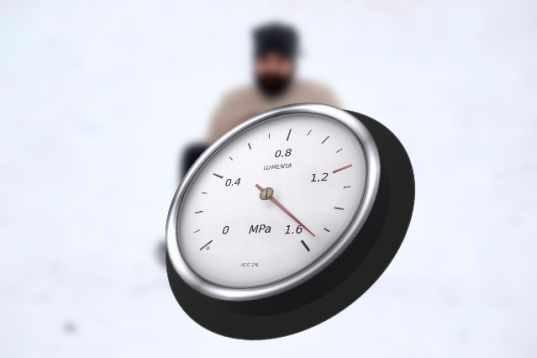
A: 1.55 MPa
